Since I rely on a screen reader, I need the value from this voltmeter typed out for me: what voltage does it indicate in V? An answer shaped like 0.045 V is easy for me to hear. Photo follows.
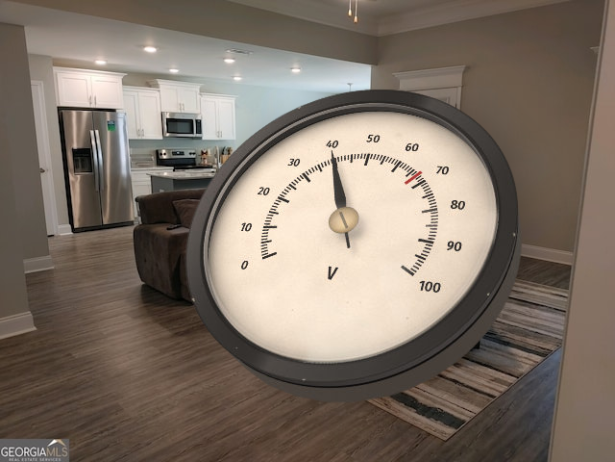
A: 40 V
